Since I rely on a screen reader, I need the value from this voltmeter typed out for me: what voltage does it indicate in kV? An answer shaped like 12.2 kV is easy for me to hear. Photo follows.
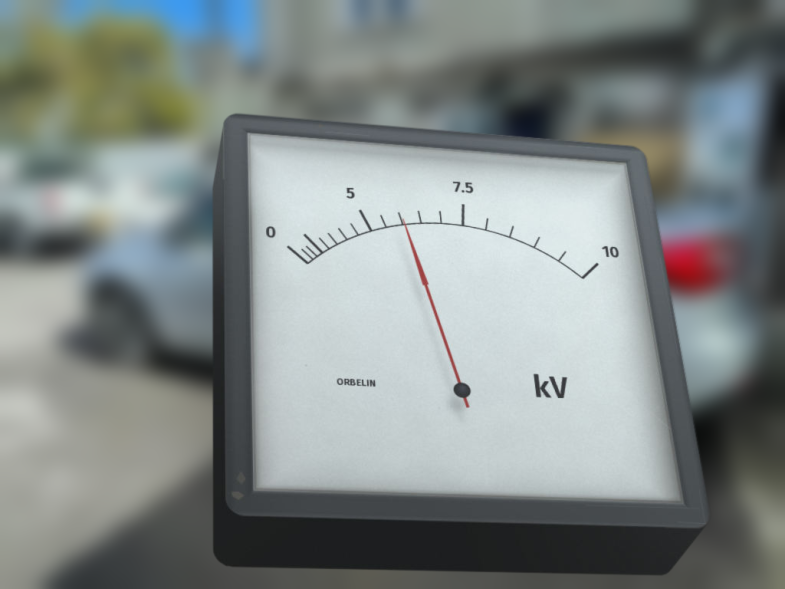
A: 6 kV
